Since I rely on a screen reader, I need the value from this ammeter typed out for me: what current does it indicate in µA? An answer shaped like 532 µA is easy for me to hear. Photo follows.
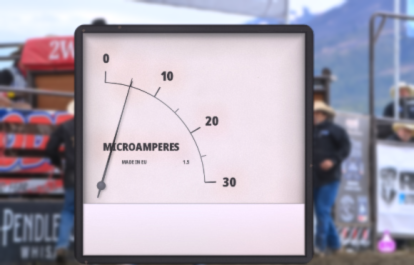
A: 5 µA
